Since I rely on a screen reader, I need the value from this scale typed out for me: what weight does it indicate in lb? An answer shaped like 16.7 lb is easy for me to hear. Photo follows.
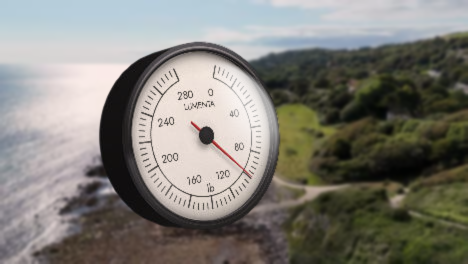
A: 100 lb
